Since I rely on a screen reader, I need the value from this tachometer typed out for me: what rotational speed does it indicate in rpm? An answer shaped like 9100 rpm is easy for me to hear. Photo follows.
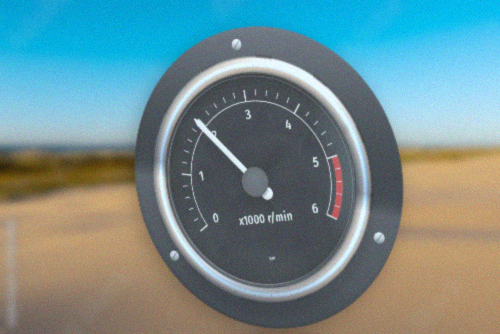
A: 2000 rpm
